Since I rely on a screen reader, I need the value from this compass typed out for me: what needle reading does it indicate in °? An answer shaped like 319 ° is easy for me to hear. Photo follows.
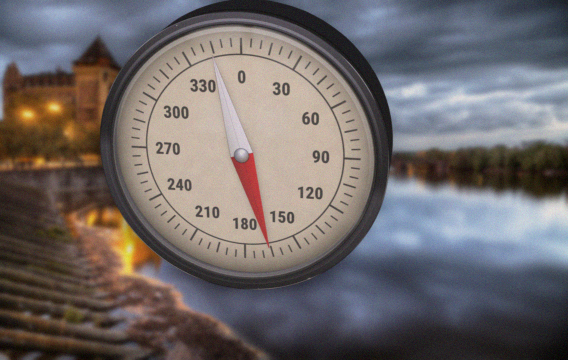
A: 165 °
